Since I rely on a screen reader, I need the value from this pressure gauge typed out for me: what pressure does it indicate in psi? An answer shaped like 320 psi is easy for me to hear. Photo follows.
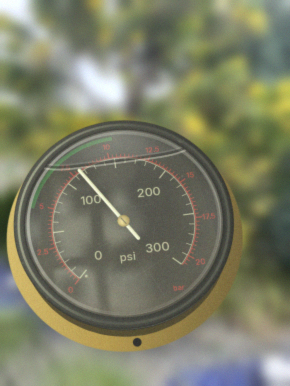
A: 115 psi
